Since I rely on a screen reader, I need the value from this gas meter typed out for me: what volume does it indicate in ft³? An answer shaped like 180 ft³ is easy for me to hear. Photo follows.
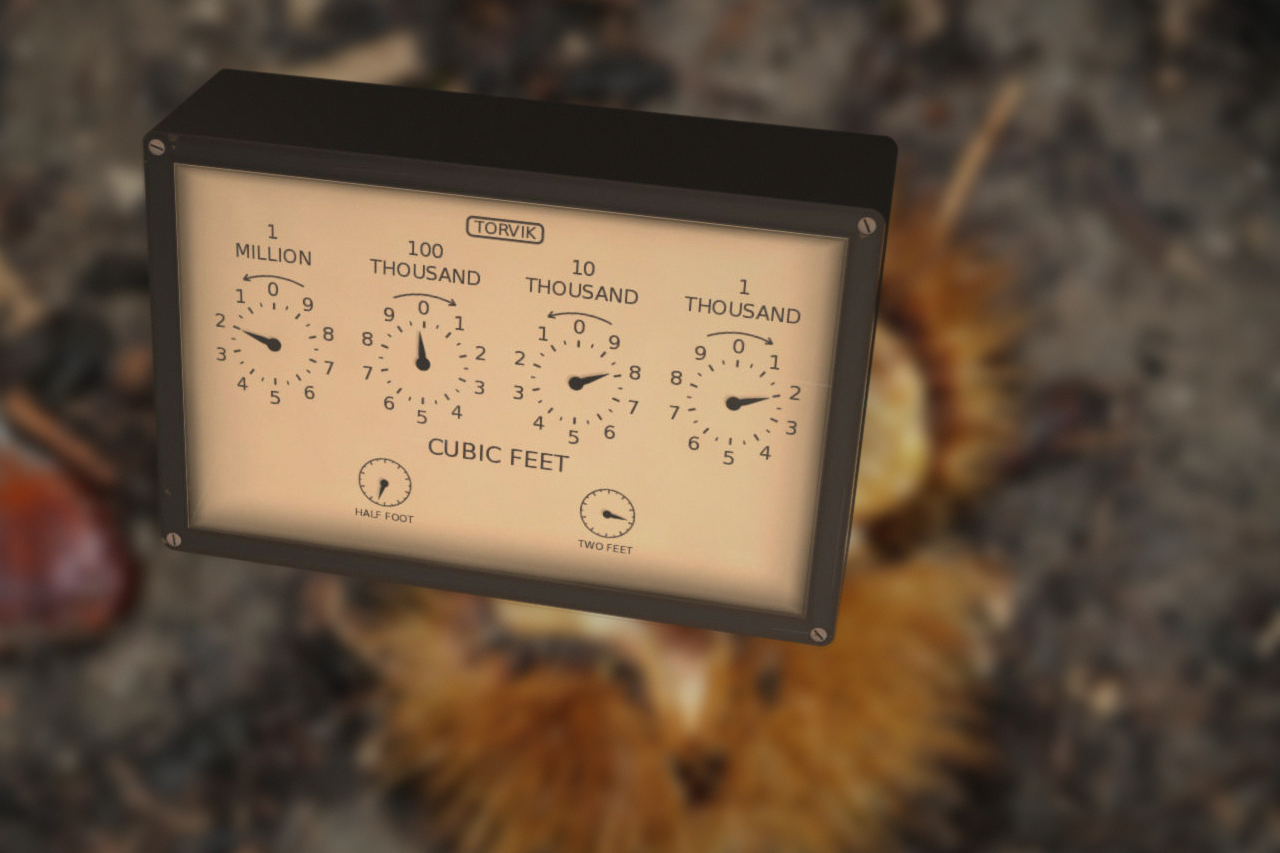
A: 198200 ft³
